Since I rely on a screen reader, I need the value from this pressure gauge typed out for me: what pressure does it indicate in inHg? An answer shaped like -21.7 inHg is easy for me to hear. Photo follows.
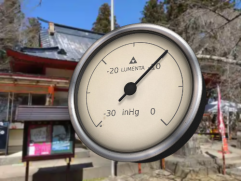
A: -10 inHg
